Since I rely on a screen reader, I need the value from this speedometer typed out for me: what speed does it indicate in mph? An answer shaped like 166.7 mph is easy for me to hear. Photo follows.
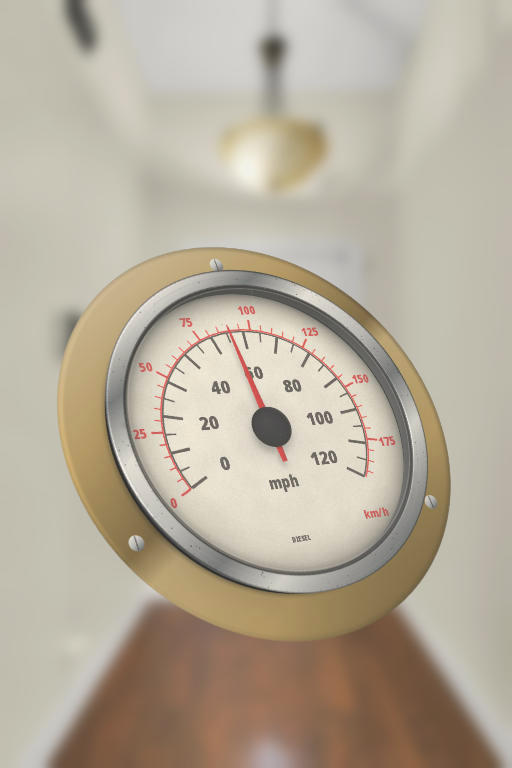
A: 55 mph
